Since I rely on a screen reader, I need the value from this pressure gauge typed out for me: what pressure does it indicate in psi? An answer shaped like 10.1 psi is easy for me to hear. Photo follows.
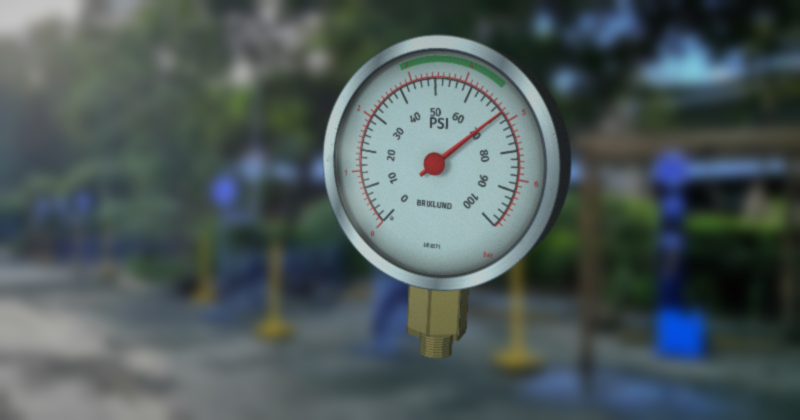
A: 70 psi
